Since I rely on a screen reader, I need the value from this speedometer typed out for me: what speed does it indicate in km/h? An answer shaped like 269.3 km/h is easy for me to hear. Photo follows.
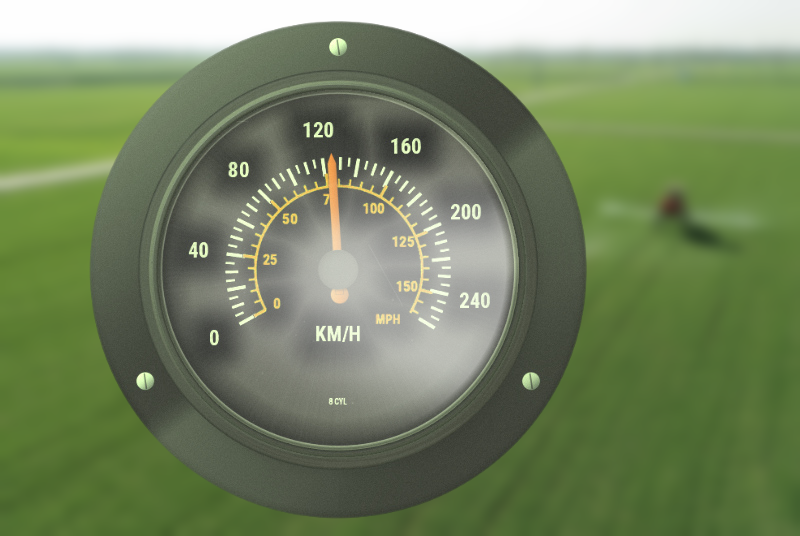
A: 125 km/h
